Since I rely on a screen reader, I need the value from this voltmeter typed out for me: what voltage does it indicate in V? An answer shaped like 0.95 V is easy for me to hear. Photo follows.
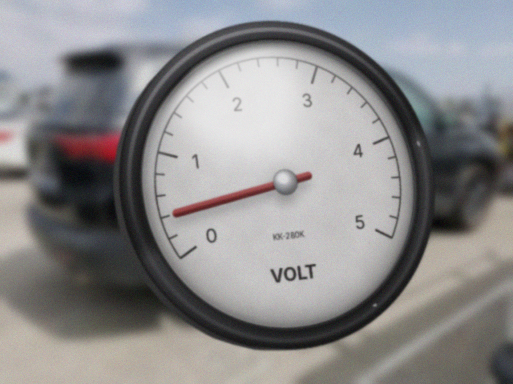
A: 0.4 V
